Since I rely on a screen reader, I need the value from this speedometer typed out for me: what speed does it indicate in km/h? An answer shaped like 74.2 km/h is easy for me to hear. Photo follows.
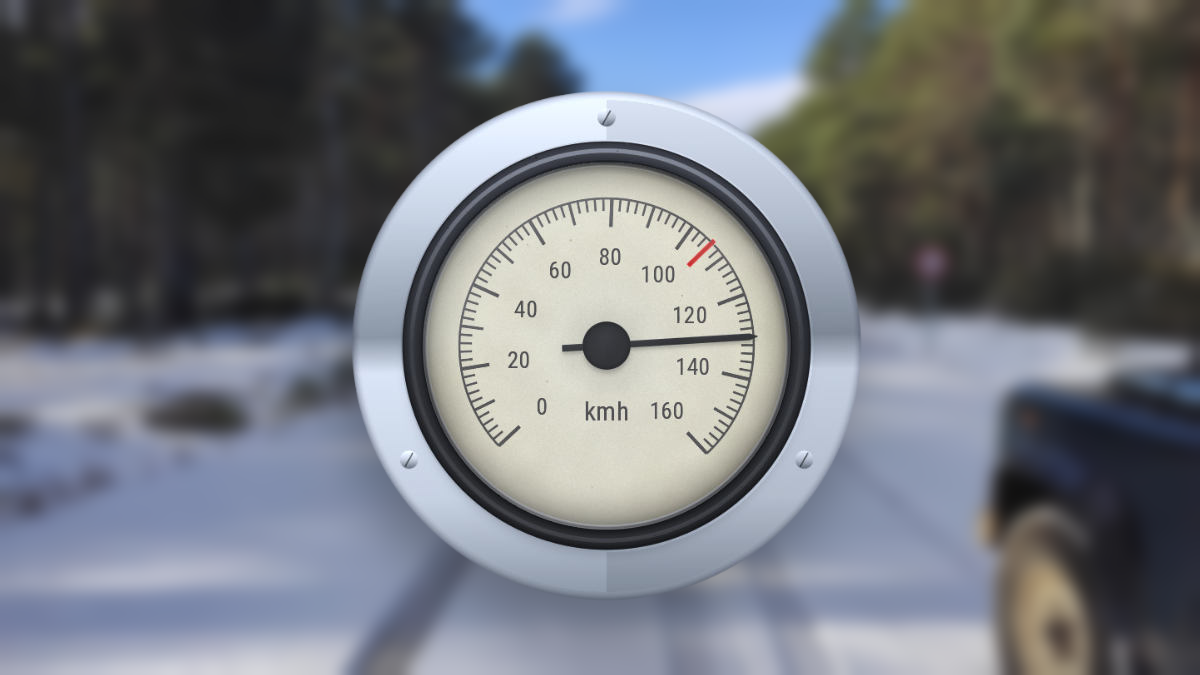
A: 130 km/h
